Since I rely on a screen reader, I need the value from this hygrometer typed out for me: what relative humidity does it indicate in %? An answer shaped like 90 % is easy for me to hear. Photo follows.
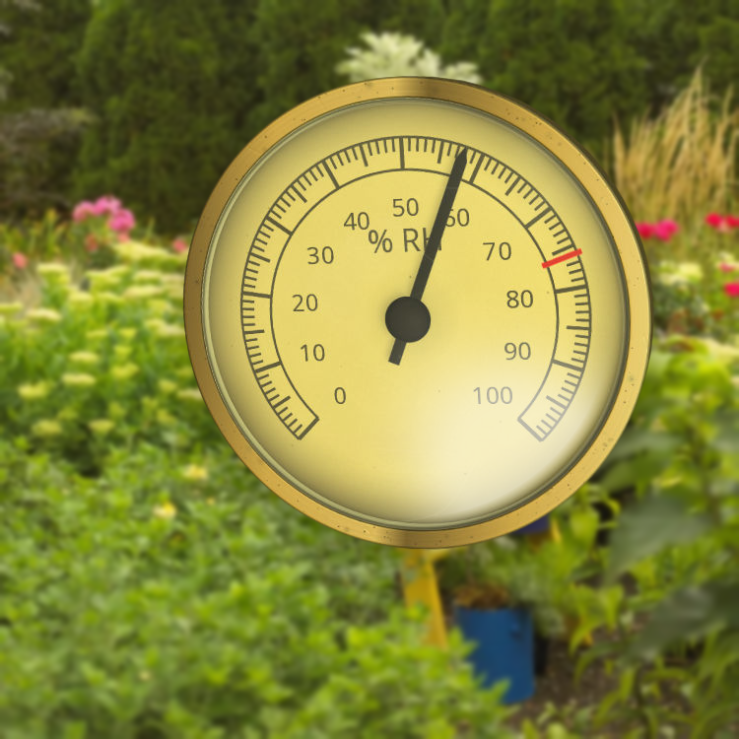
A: 58 %
